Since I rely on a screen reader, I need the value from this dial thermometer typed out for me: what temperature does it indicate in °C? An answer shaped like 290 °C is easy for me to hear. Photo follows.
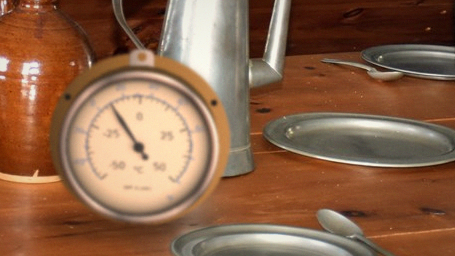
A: -12.5 °C
